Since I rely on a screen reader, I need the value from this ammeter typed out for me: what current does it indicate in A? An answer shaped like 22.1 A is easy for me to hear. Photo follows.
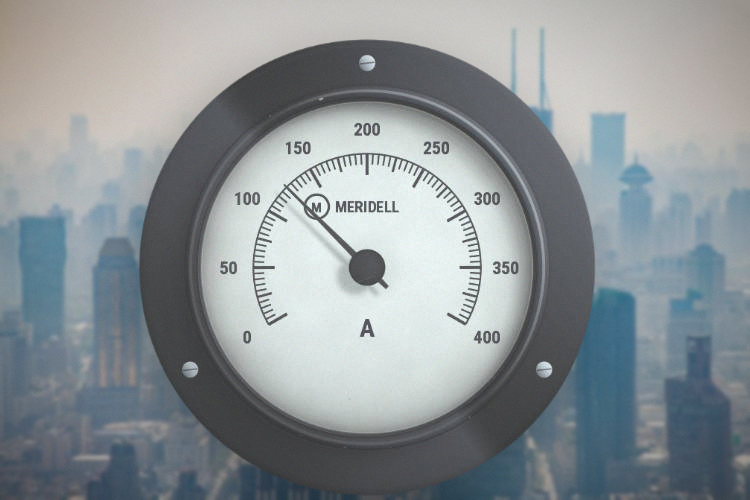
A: 125 A
